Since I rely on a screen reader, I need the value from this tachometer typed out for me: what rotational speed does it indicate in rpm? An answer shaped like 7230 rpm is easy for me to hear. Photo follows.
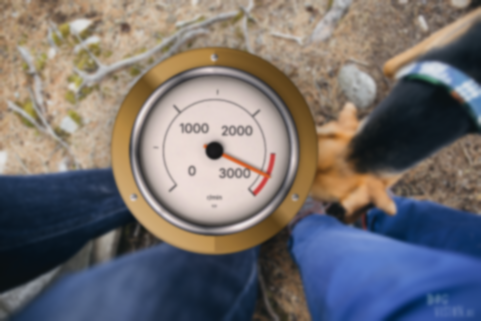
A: 2750 rpm
